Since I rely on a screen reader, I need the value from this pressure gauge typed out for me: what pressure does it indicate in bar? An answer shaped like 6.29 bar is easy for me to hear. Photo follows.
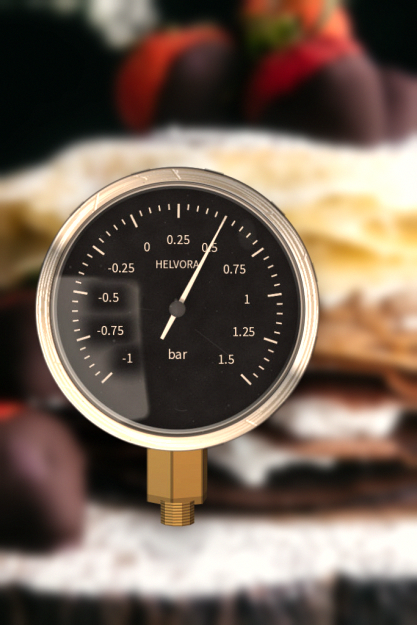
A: 0.5 bar
